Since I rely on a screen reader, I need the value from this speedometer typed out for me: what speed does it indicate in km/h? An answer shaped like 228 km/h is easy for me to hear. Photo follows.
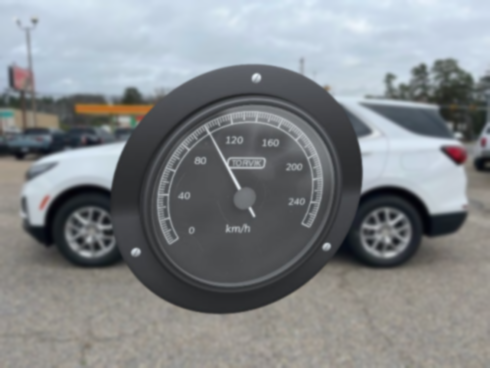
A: 100 km/h
